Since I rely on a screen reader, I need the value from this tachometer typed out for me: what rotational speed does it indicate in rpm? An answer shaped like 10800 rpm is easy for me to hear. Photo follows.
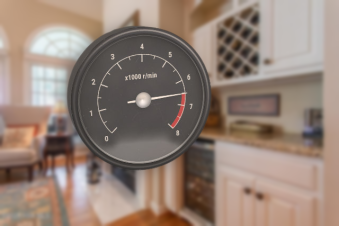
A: 6500 rpm
